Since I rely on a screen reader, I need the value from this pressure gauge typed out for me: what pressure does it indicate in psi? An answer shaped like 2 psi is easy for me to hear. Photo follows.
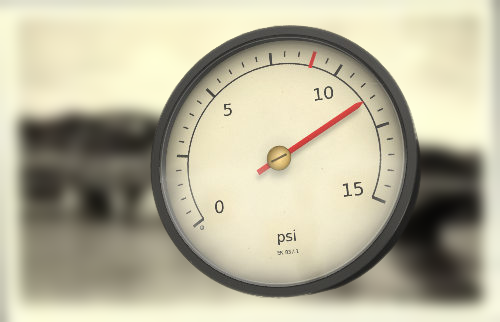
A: 11.5 psi
